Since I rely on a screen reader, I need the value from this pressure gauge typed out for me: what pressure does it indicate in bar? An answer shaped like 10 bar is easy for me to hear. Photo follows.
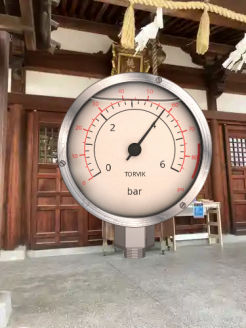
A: 4 bar
